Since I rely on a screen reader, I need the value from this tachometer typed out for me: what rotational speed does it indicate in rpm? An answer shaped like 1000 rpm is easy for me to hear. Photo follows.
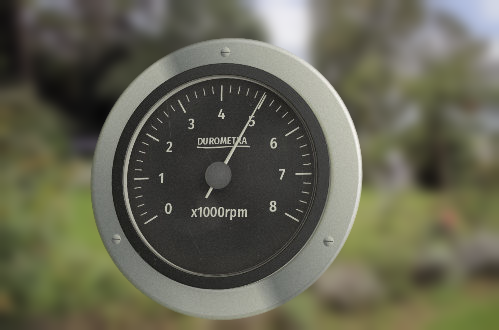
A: 5000 rpm
